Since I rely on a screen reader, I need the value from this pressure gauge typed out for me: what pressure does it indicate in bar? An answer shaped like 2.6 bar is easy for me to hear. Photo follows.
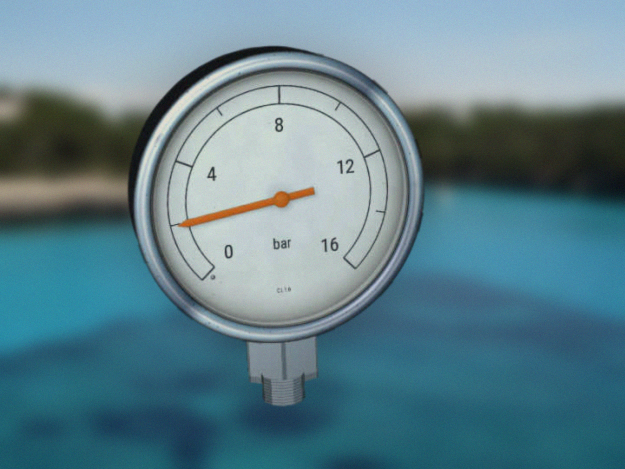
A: 2 bar
